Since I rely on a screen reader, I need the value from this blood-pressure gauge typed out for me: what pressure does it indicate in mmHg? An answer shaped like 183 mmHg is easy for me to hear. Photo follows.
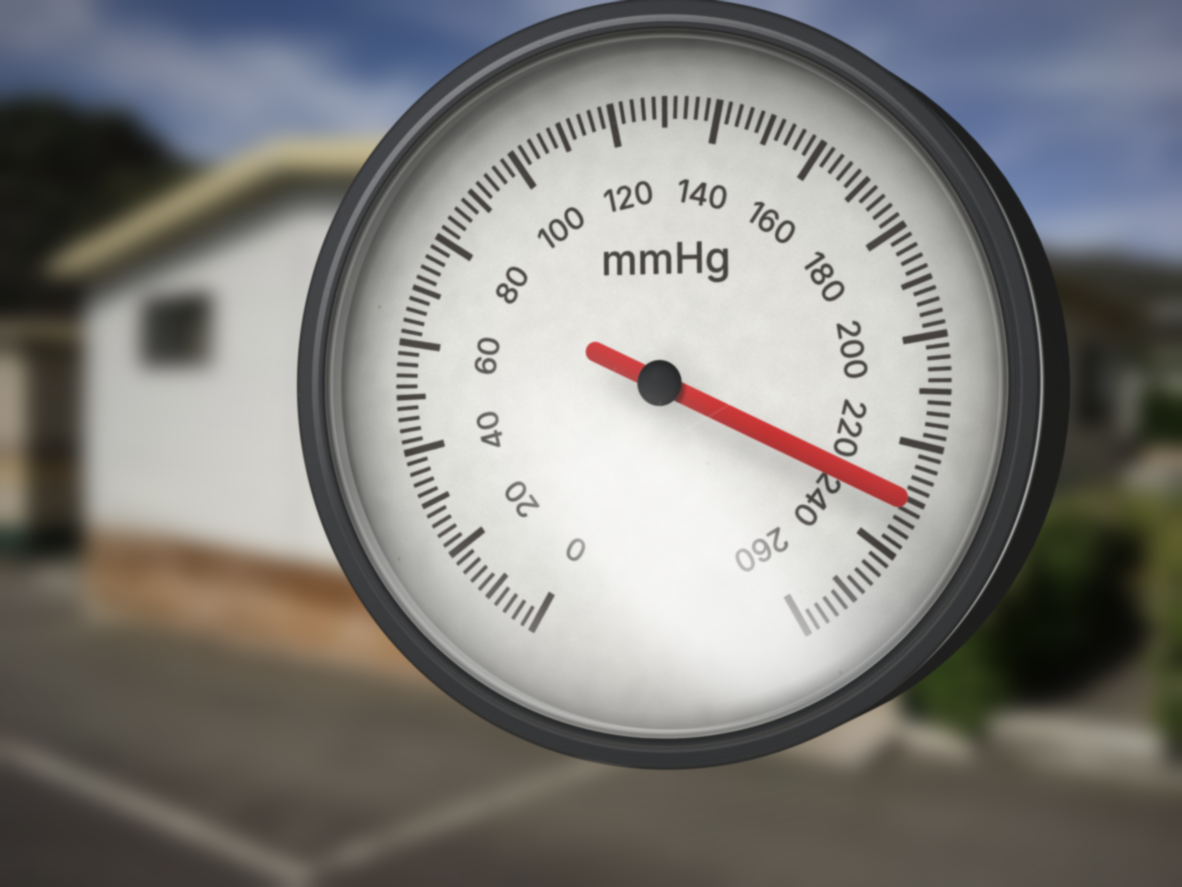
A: 230 mmHg
